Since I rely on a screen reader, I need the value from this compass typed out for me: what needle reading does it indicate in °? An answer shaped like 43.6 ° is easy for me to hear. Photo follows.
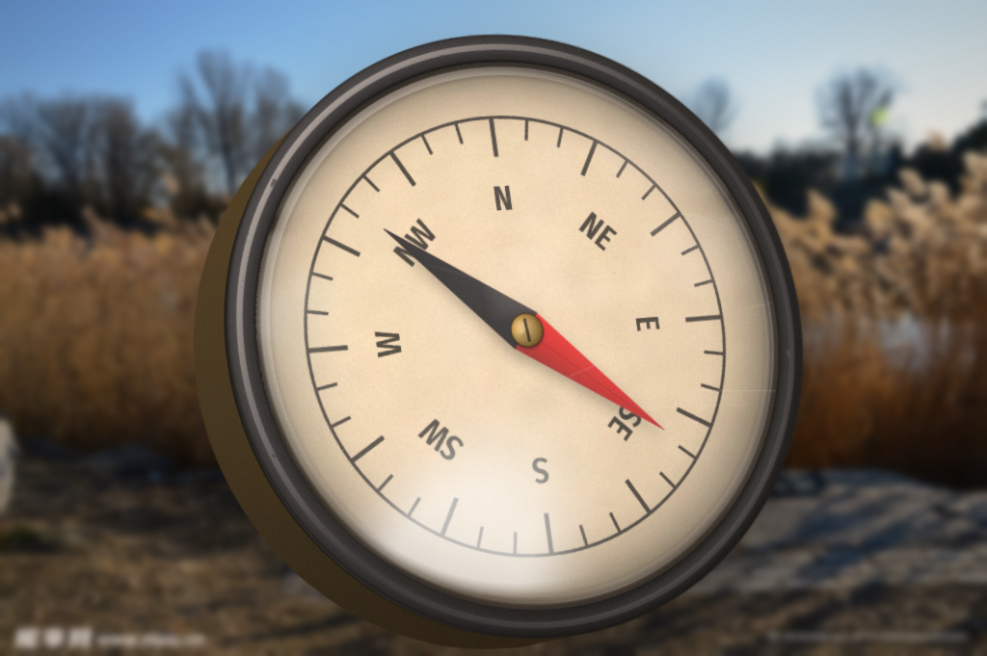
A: 130 °
